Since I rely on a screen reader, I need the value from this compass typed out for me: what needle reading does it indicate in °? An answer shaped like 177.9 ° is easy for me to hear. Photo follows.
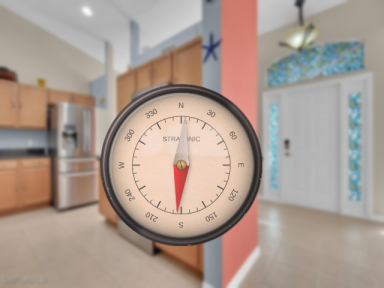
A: 185 °
